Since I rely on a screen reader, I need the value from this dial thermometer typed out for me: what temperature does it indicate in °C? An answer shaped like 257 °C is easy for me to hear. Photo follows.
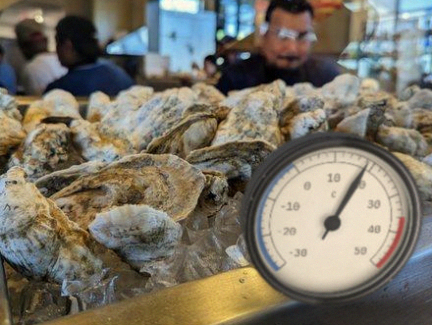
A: 18 °C
